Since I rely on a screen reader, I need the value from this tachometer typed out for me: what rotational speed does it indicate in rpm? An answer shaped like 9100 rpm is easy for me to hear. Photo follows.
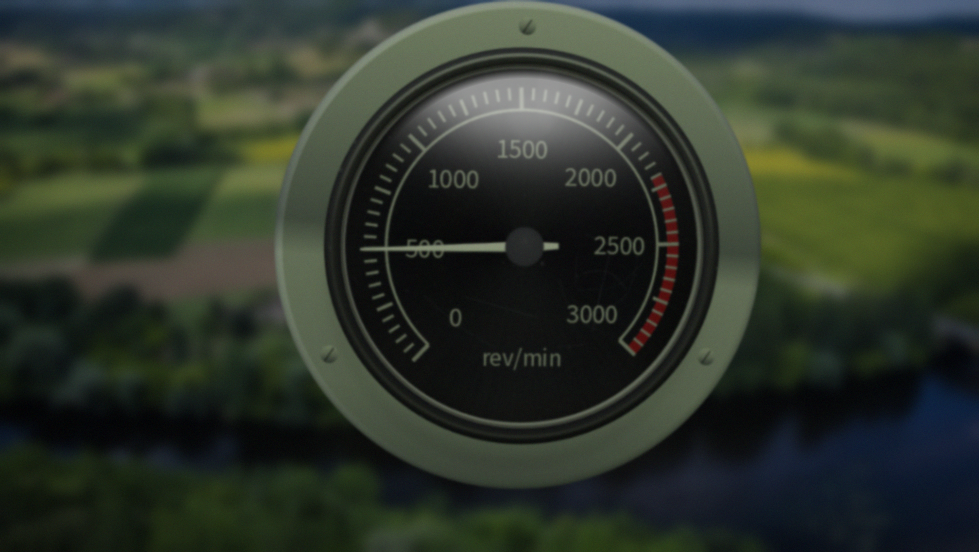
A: 500 rpm
